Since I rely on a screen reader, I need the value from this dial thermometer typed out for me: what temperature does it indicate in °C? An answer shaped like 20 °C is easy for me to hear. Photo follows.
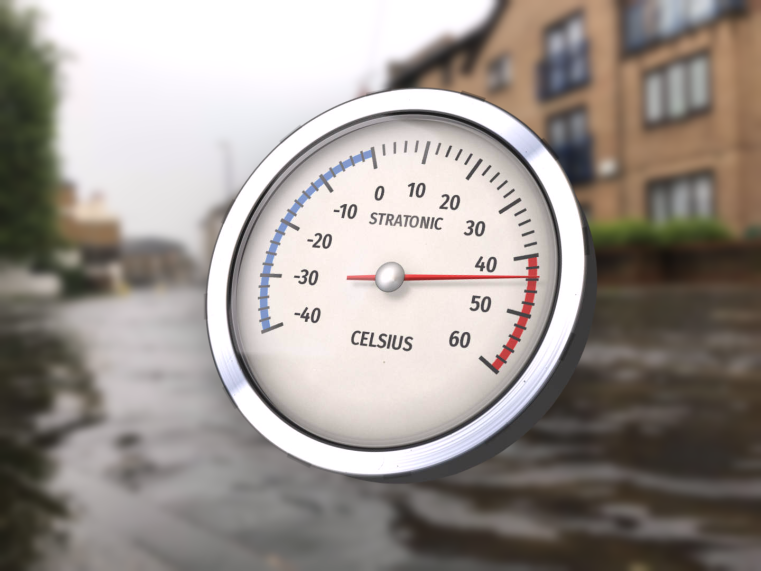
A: 44 °C
